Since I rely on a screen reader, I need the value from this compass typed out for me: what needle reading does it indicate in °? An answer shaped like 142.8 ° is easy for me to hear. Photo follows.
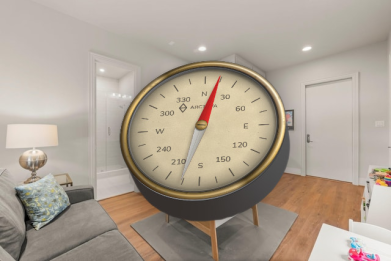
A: 15 °
